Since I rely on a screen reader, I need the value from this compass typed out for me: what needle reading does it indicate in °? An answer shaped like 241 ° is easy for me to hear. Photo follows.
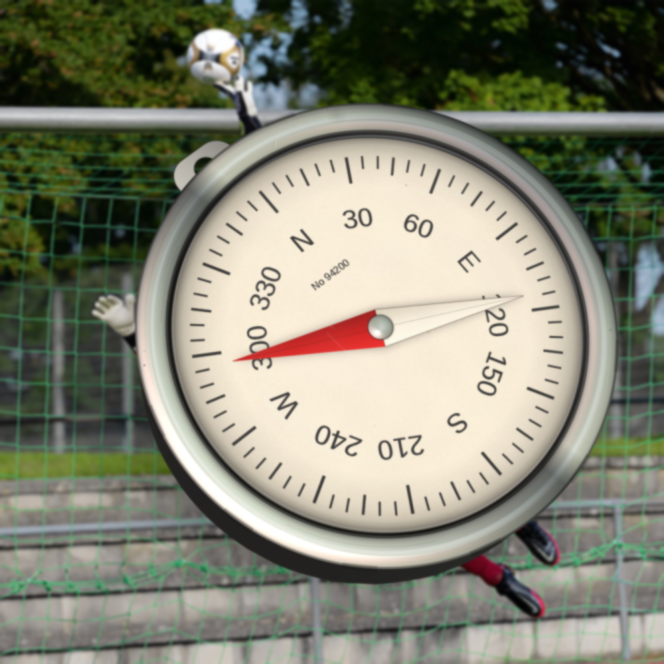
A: 295 °
